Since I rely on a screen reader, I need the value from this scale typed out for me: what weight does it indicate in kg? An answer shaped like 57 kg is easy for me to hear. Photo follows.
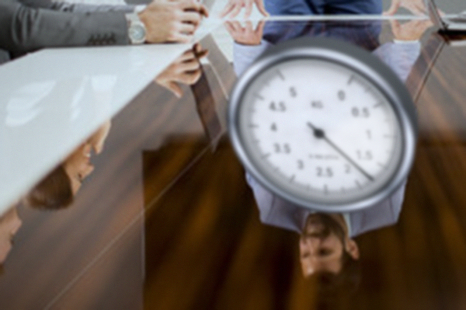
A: 1.75 kg
